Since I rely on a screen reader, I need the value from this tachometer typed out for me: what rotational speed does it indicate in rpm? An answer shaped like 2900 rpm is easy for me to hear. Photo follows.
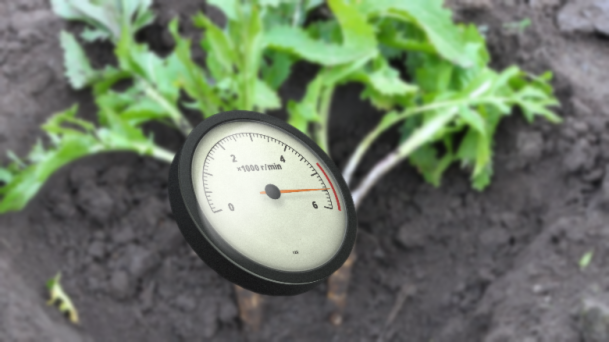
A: 5500 rpm
